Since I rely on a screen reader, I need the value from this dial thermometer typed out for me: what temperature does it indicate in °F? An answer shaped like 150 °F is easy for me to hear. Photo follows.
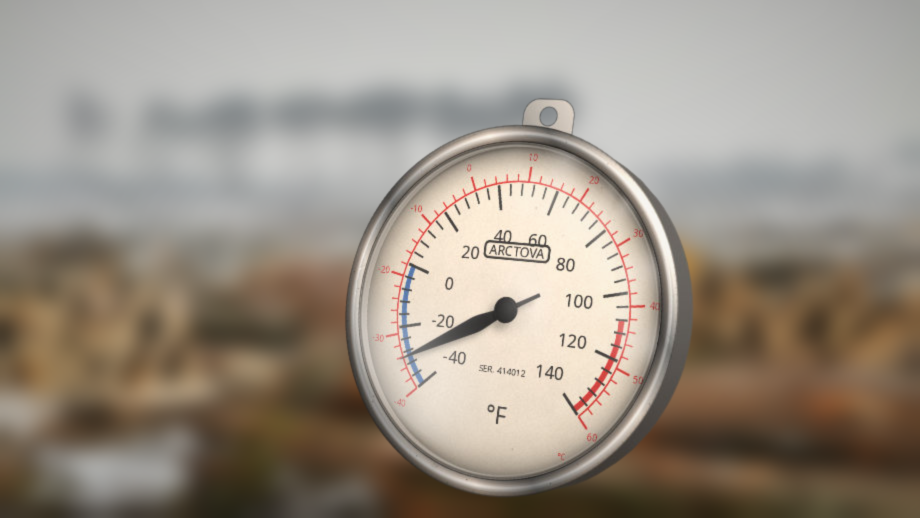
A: -30 °F
